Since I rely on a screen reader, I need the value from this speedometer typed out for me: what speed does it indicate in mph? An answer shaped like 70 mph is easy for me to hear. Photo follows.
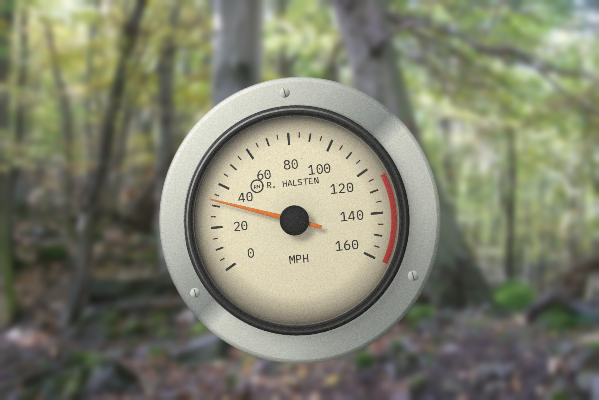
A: 32.5 mph
